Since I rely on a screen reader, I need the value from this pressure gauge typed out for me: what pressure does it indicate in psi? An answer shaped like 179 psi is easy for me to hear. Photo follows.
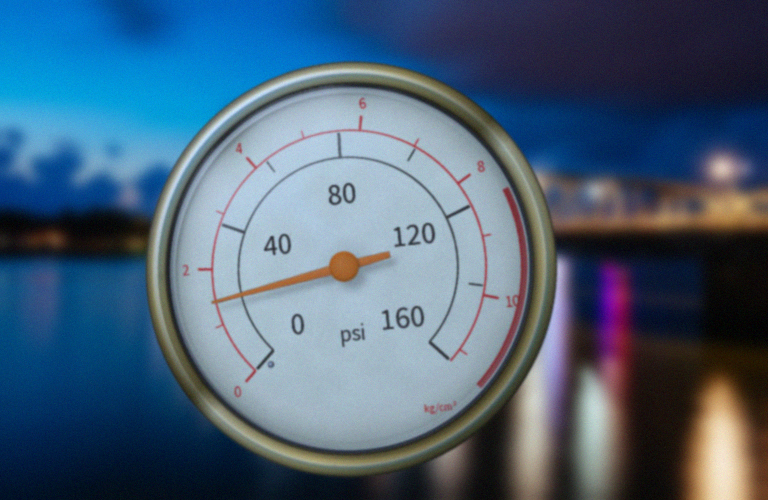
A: 20 psi
